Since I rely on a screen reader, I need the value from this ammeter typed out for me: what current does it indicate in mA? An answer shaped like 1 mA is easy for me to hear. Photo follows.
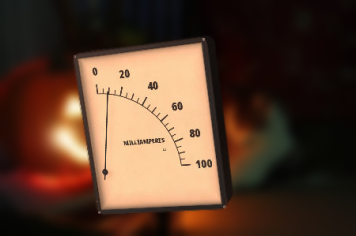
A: 10 mA
